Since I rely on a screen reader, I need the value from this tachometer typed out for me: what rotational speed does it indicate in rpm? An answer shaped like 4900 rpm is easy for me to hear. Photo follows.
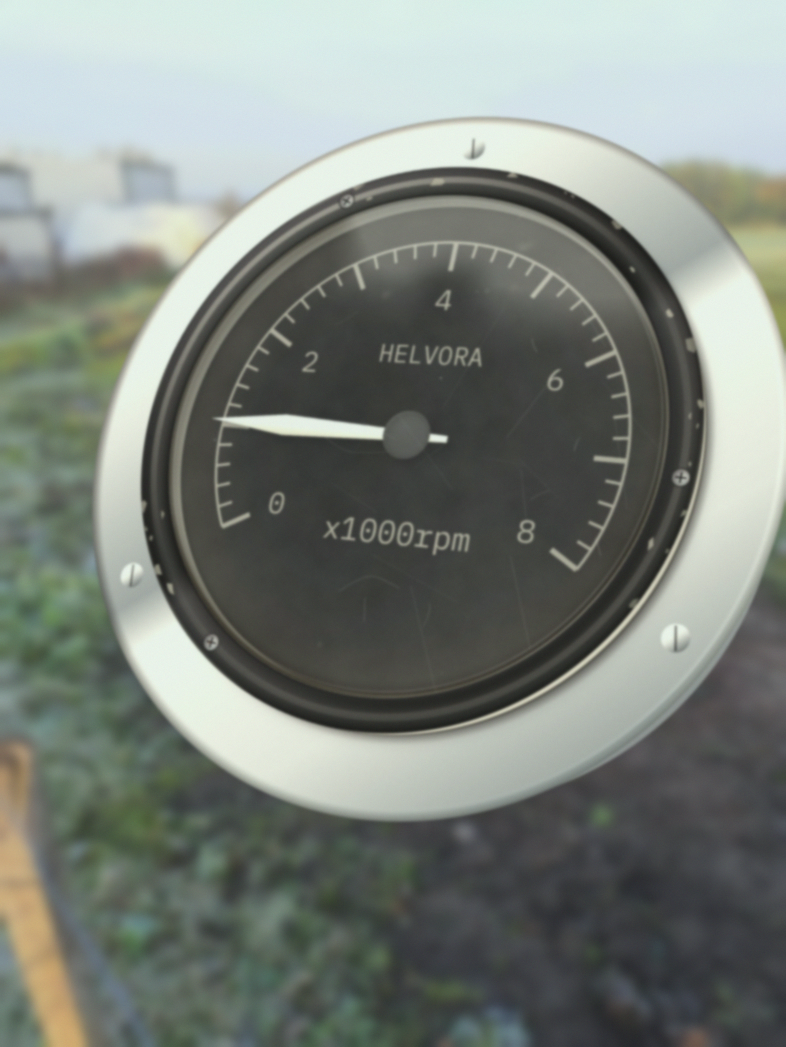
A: 1000 rpm
